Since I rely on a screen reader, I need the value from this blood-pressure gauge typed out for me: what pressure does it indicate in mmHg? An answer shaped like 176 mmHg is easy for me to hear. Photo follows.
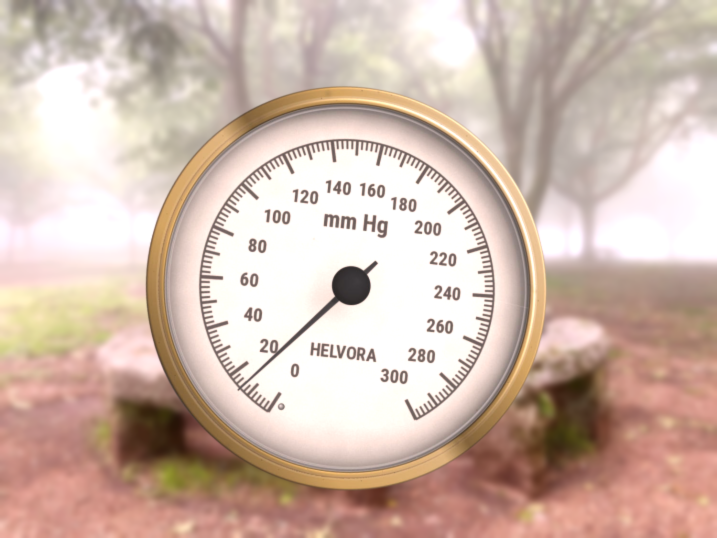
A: 14 mmHg
